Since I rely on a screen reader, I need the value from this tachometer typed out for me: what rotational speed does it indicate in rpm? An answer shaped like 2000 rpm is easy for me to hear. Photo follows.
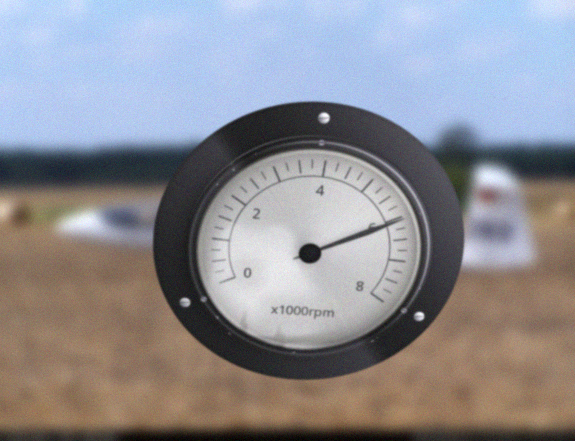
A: 6000 rpm
